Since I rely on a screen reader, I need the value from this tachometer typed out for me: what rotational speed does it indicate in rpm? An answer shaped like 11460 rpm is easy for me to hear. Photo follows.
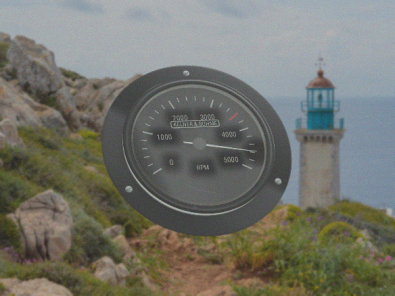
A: 4600 rpm
